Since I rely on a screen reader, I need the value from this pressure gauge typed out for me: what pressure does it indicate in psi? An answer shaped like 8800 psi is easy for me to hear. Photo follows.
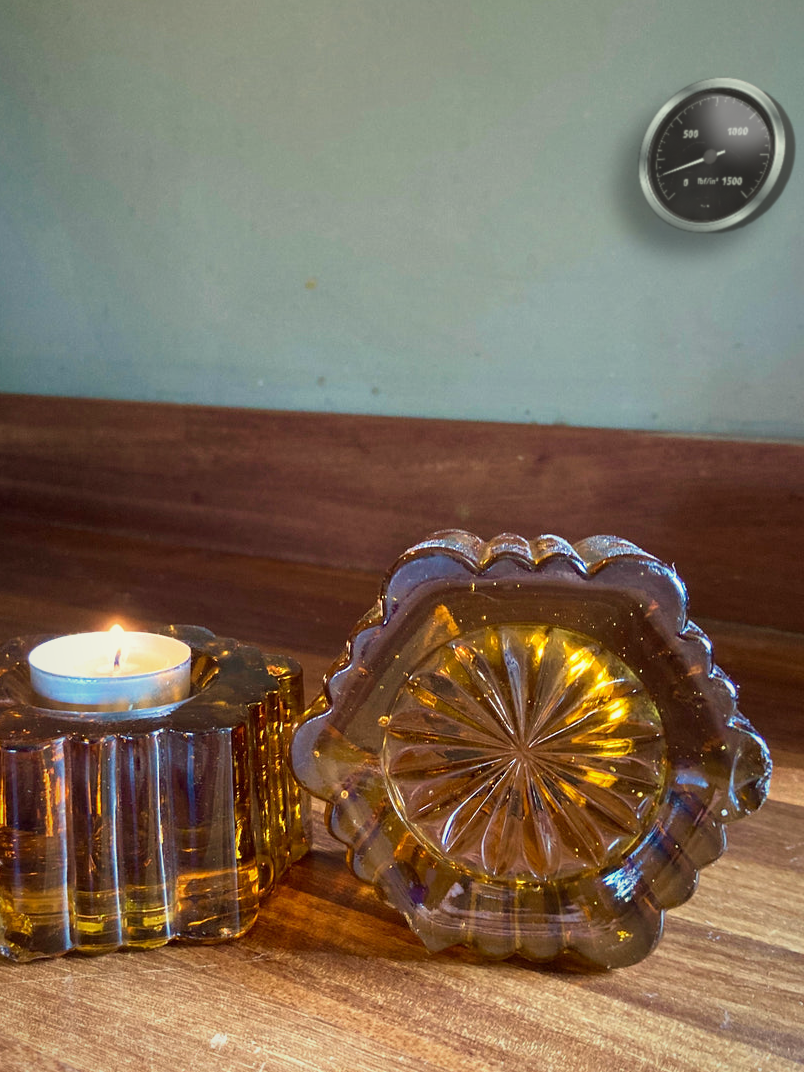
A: 150 psi
